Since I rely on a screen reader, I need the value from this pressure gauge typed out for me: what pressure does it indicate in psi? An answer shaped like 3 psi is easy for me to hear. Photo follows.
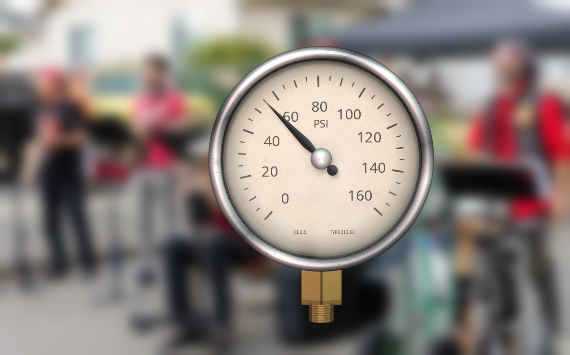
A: 55 psi
